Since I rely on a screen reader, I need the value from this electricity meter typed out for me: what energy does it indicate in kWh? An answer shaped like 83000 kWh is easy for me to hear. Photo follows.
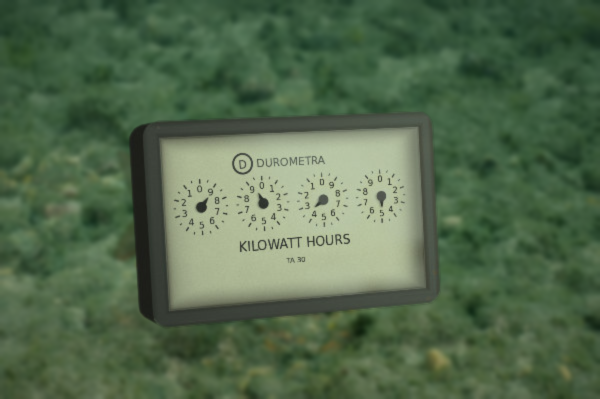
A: 8935 kWh
